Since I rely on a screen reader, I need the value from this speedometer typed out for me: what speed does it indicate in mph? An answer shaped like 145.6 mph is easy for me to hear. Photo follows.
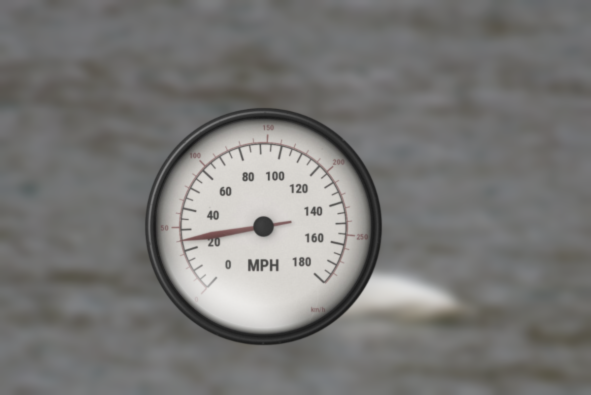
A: 25 mph
